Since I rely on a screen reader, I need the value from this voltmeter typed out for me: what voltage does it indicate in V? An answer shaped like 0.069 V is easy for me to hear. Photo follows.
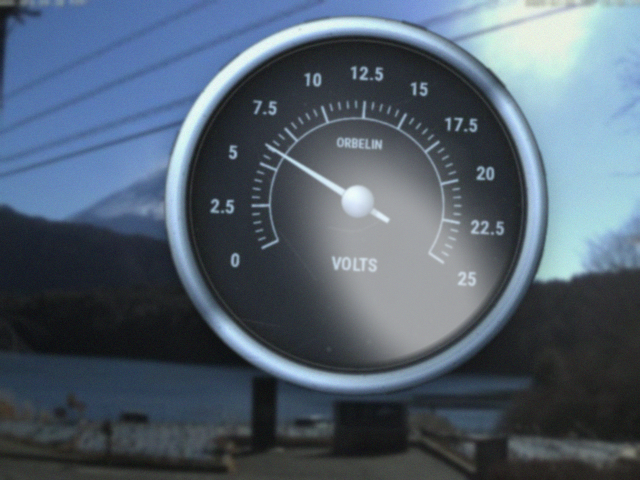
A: 6 V
